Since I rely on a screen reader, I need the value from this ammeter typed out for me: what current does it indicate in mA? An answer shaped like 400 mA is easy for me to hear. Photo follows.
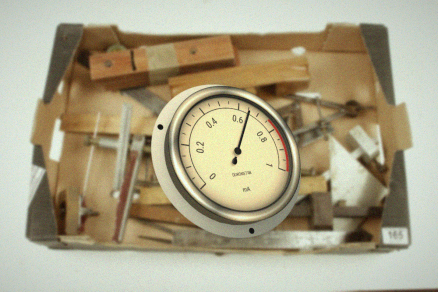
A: 0.65 mA
